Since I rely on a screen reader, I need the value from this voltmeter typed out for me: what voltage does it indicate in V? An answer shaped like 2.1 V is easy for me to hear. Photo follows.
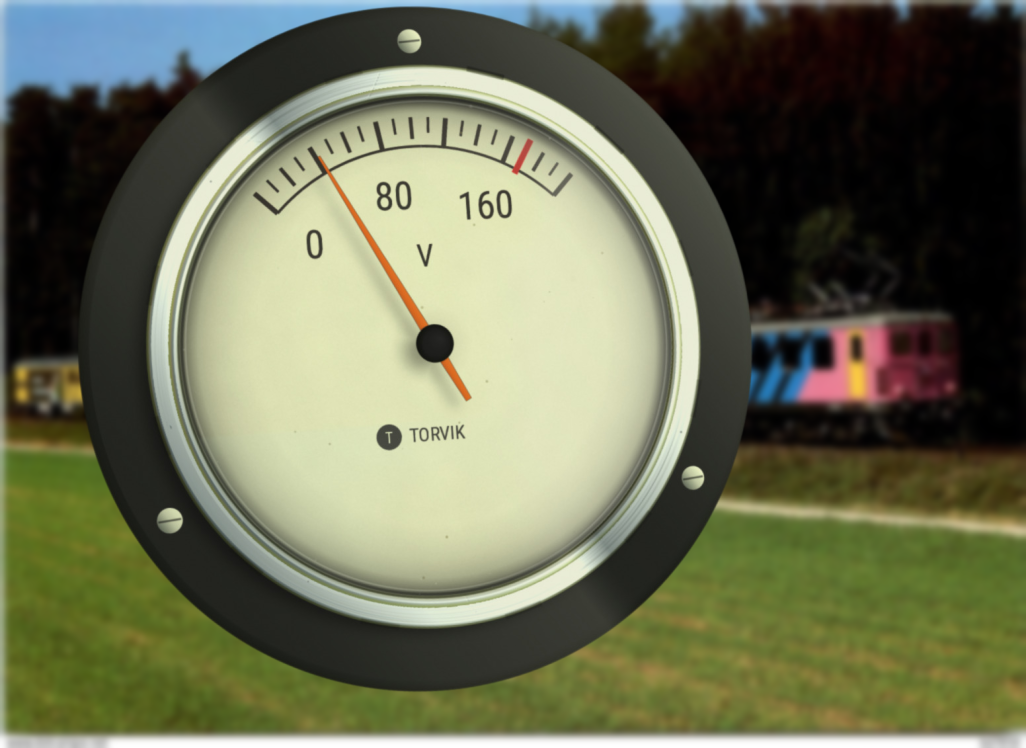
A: 40 V
